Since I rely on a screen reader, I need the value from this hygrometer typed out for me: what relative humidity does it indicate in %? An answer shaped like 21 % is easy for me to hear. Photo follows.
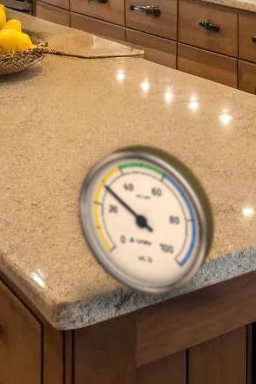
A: 30 %
